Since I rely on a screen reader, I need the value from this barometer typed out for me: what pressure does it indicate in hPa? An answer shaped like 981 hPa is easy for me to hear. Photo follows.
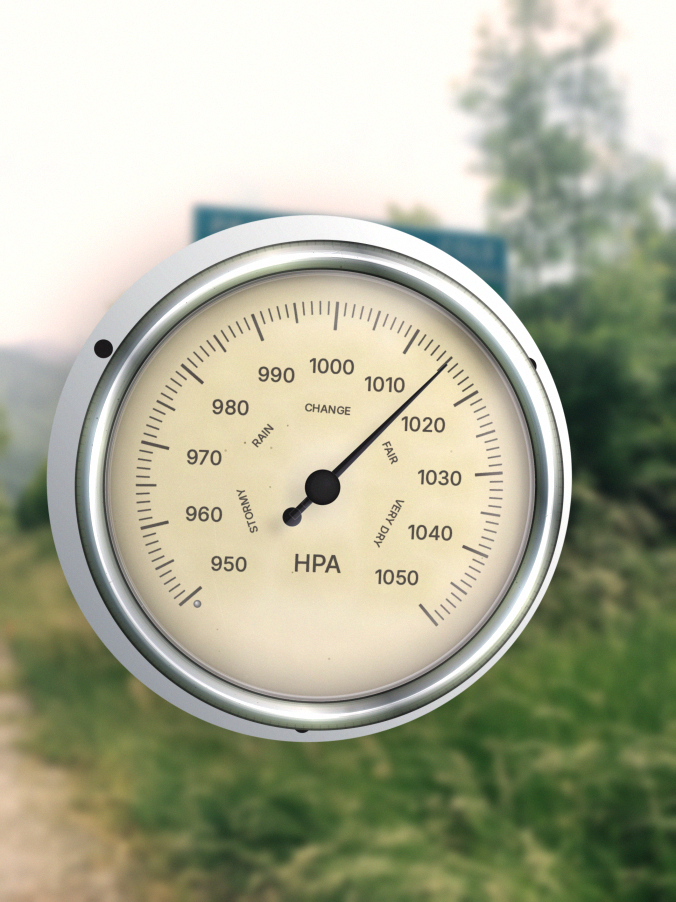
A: 1015 hPa
